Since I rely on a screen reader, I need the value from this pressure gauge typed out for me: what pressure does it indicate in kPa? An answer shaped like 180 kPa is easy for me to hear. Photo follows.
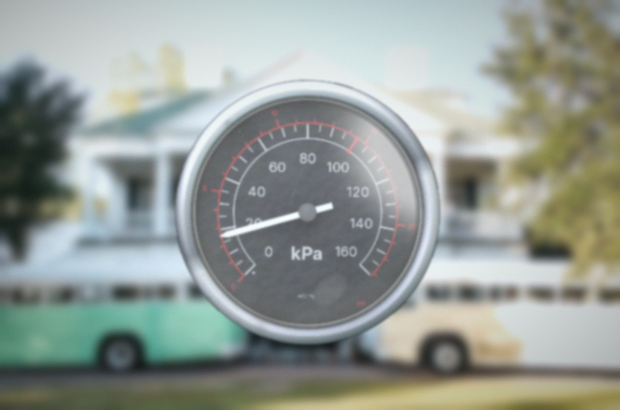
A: 17.5 kPa
